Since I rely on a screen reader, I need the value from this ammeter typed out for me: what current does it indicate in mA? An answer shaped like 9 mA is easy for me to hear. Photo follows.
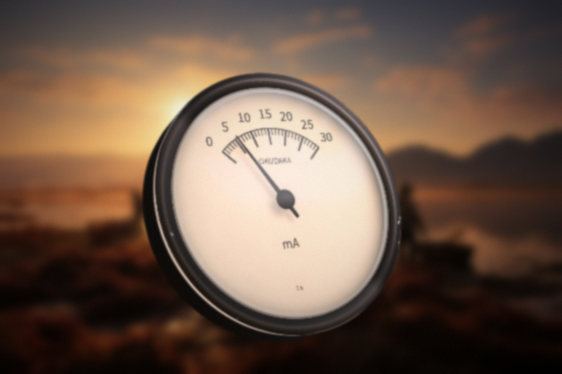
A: 5 mA
